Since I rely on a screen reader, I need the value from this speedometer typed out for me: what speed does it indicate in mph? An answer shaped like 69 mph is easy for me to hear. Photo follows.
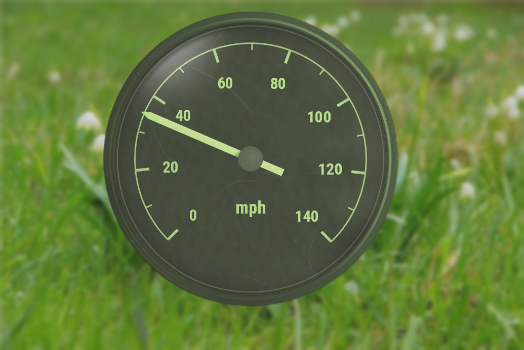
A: 35 mph
